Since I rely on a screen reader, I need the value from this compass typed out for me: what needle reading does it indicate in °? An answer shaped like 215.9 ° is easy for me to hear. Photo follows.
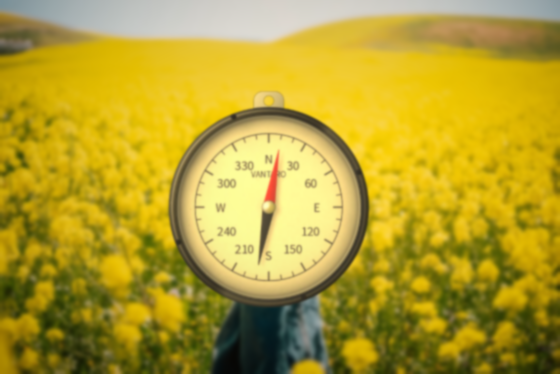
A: 10 °
